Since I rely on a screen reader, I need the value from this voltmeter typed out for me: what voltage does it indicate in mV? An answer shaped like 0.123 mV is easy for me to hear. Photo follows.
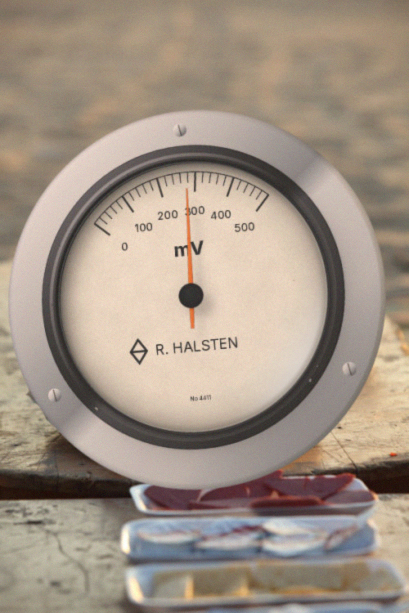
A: 280 mV
